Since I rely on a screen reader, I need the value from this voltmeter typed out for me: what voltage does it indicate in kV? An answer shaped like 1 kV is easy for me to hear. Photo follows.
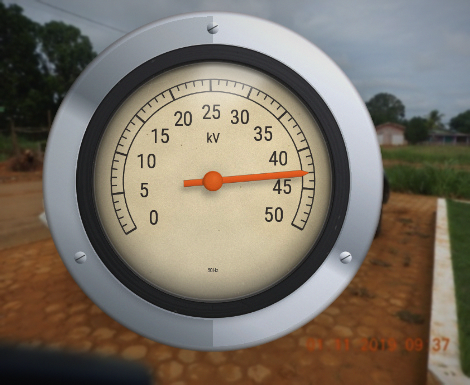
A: 43 kV
